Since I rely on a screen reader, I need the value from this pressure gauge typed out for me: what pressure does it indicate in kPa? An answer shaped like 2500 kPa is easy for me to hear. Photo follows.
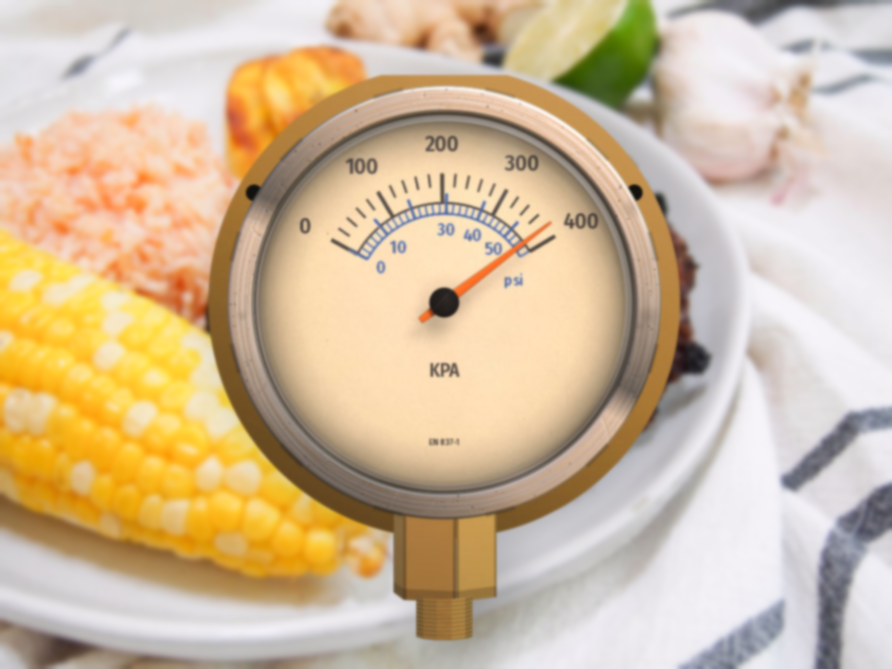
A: 380 kPa
